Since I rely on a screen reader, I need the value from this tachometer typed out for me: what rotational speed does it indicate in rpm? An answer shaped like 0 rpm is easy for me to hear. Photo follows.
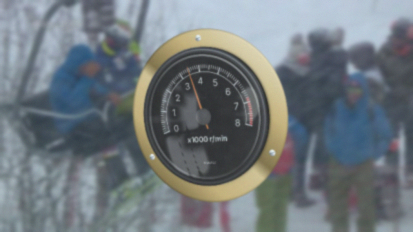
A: 3500 rpm
